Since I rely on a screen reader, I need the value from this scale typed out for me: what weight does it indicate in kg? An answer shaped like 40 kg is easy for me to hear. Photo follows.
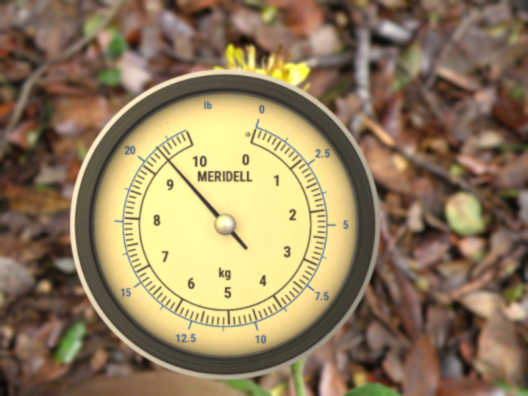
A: 9.4 kg
